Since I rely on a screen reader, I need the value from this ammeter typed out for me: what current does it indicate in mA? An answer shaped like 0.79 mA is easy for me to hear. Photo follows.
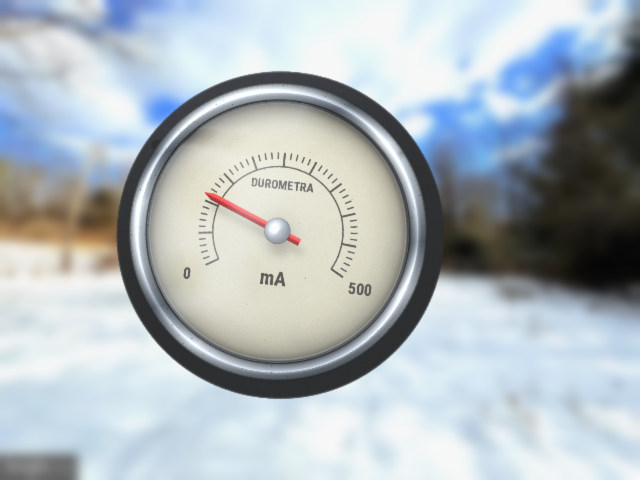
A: 110 mA
